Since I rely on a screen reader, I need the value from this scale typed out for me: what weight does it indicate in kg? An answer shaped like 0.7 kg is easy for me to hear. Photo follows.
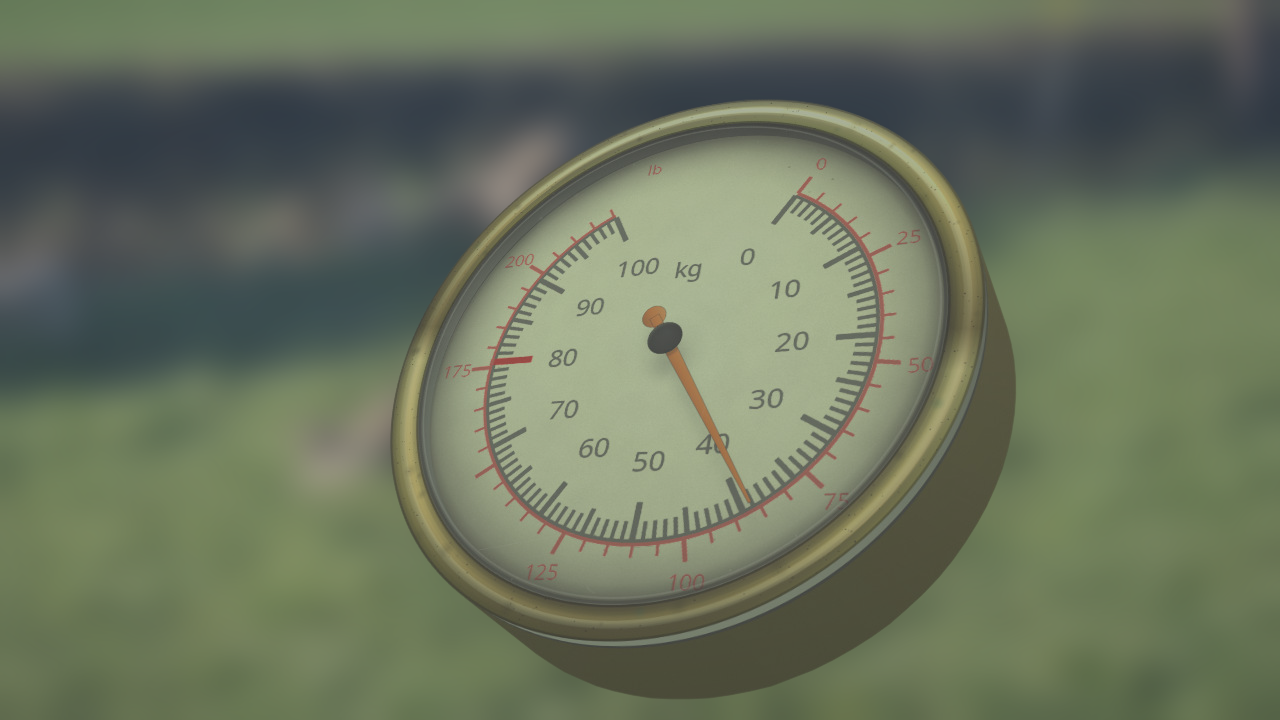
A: 39 kg
